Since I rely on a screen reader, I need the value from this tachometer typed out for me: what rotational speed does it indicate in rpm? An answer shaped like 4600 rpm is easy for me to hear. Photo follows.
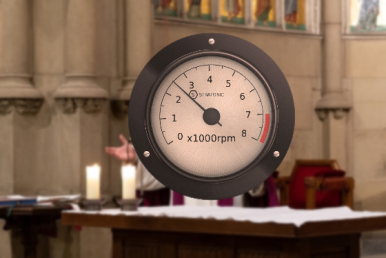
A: 2500 rpm
